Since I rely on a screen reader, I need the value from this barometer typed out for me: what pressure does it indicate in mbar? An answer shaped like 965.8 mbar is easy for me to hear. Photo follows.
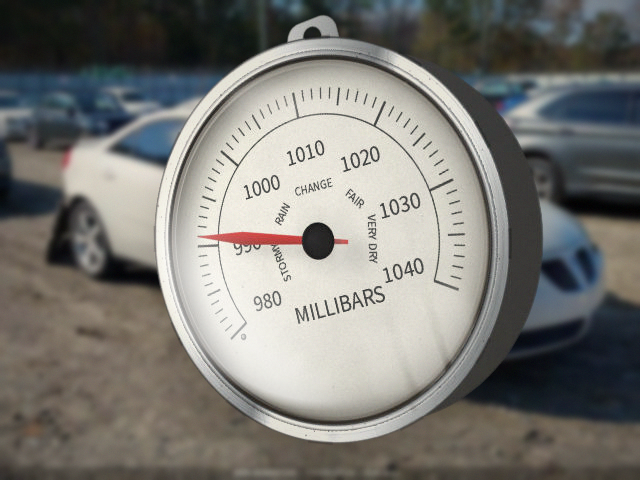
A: 991 mbar
